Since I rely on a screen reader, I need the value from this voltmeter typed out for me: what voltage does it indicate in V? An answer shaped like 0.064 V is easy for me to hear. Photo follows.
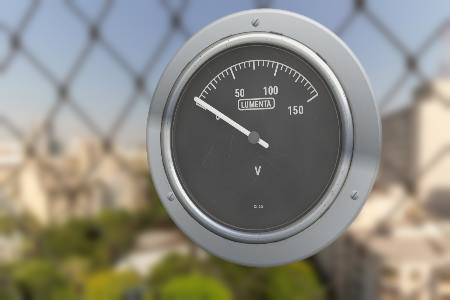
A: 5 V
